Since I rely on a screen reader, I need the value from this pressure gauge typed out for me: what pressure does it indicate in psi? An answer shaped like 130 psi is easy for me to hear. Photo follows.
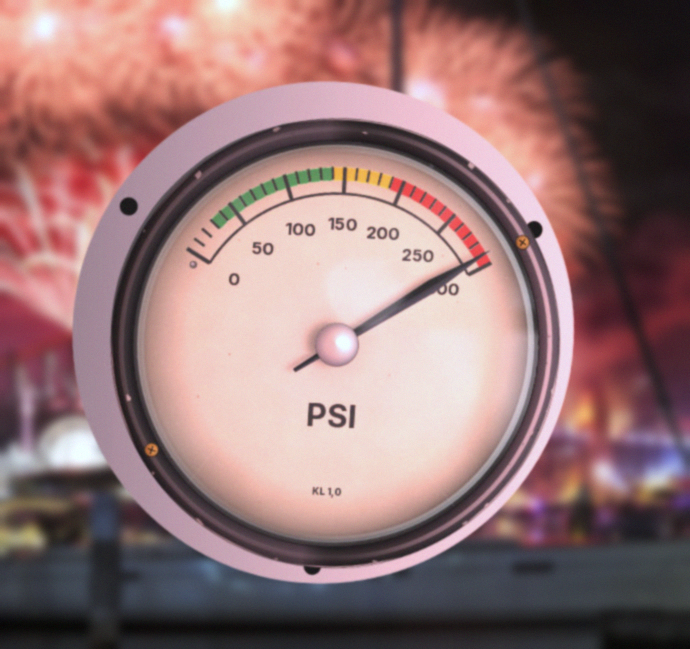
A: 290 psi
